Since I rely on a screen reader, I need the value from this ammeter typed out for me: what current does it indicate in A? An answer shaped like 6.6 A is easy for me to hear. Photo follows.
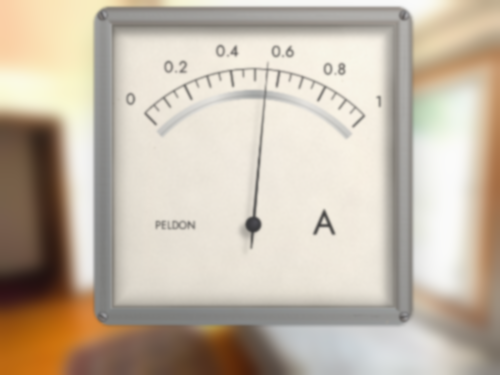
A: 0.55 A
